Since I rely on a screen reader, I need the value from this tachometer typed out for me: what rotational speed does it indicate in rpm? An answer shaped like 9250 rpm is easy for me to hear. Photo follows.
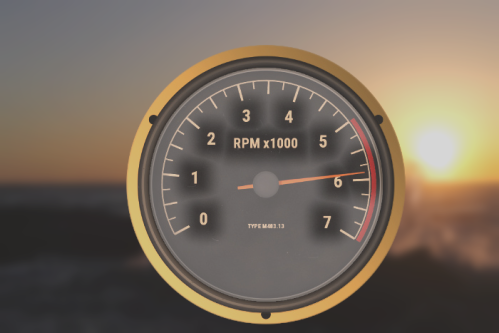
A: 5875 rpm
